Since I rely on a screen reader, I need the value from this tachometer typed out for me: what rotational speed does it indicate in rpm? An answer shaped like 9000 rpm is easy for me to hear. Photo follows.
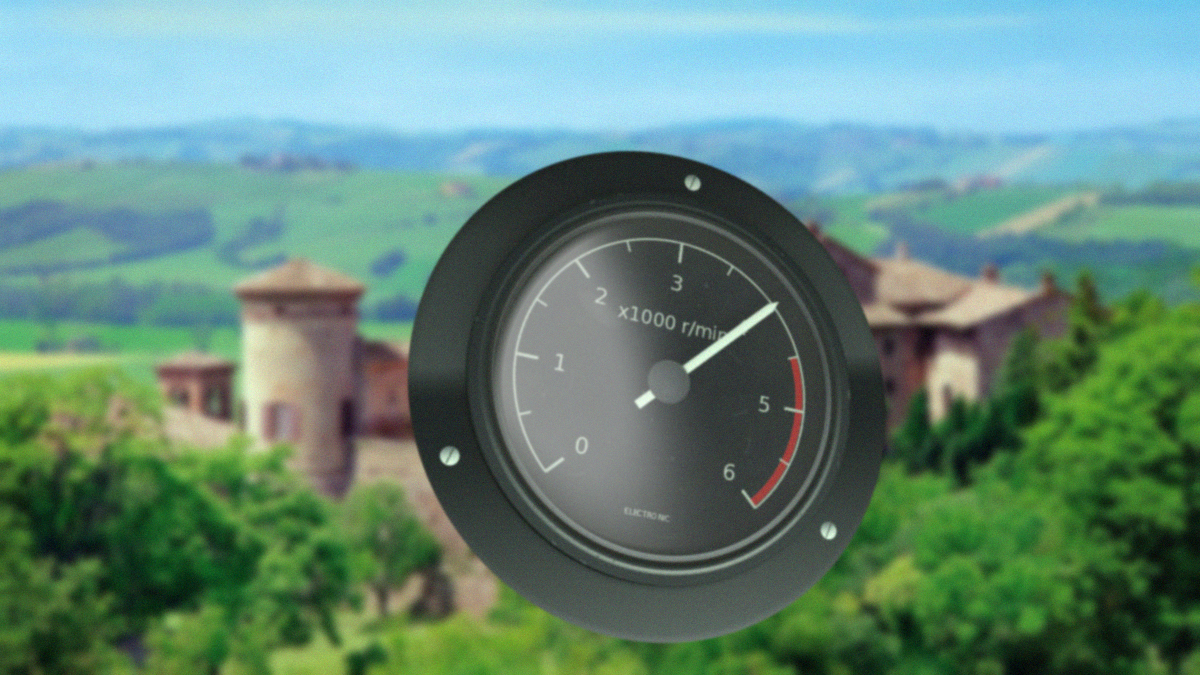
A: 4000 rpm
